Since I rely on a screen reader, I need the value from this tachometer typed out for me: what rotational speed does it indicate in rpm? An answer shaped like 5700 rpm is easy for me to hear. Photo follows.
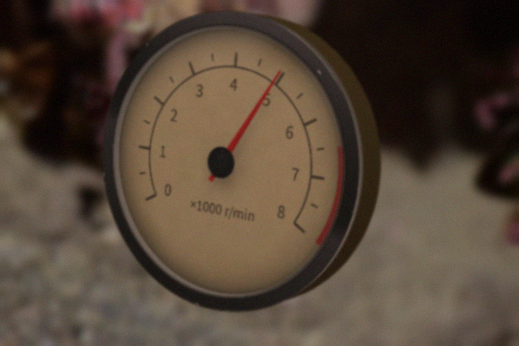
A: 5000 rpm
